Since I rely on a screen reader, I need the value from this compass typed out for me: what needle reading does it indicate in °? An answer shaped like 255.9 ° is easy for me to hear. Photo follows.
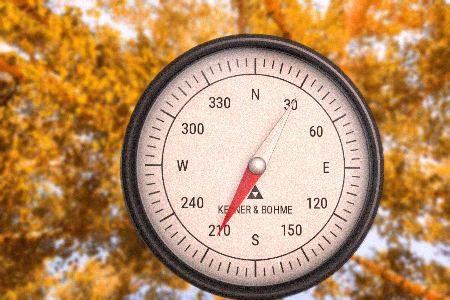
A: 210 °
